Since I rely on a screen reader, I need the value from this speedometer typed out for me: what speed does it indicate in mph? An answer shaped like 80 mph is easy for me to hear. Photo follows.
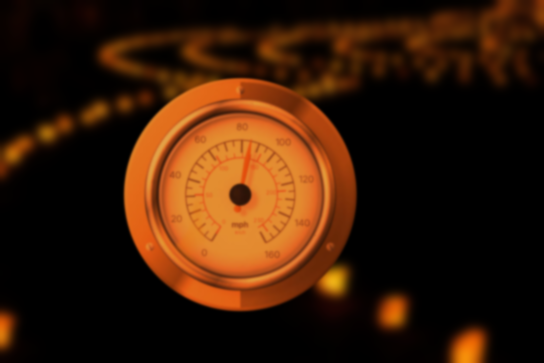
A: 85 mph
